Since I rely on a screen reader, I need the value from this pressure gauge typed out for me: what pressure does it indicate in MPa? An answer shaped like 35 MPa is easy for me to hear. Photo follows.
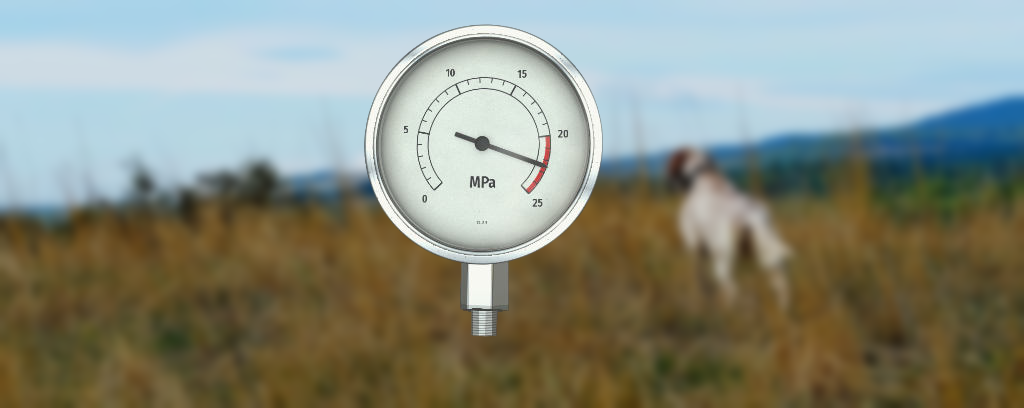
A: 22.5 MPa
